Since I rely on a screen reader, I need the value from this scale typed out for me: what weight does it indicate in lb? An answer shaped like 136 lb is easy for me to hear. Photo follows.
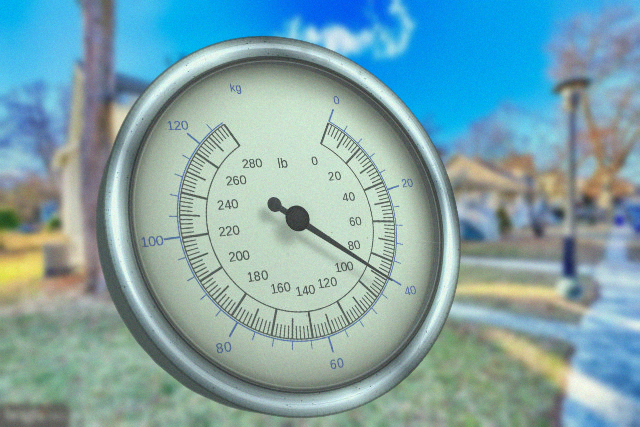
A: 90 lb
